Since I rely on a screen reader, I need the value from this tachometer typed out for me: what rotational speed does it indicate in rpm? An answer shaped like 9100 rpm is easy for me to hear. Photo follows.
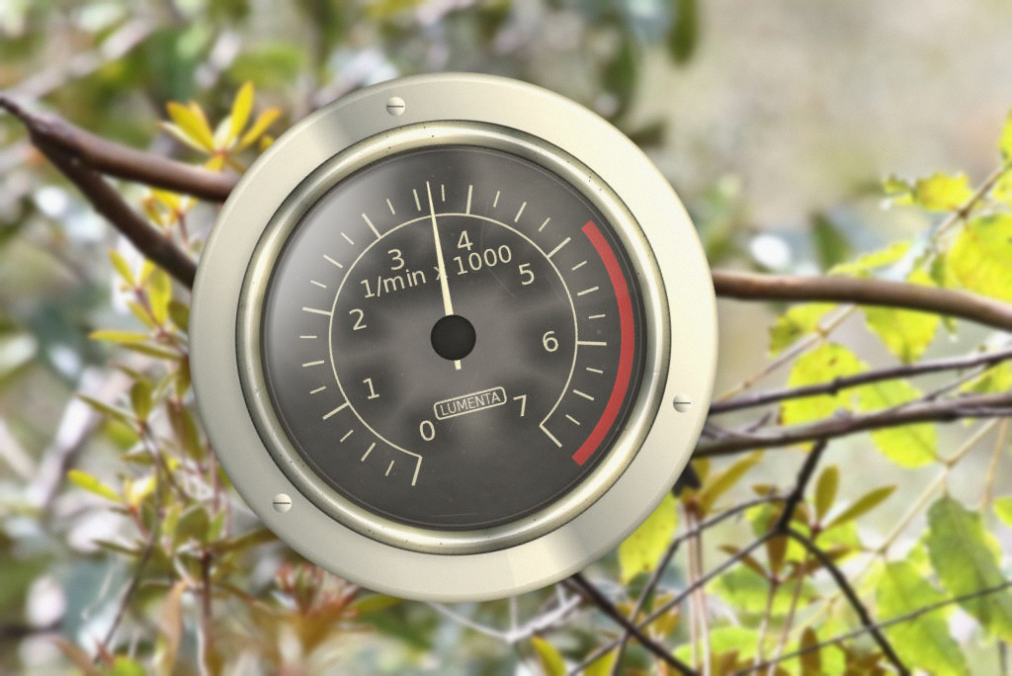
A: 3625 rpm
